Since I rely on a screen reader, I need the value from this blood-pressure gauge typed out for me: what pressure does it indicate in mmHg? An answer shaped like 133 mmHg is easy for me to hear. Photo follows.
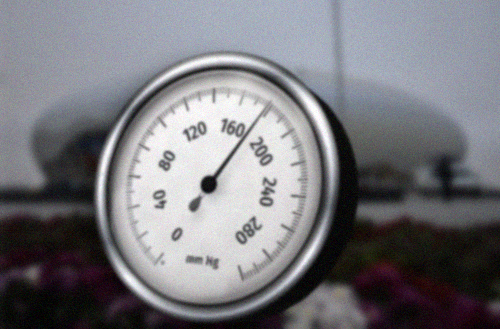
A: 180 mmHg
